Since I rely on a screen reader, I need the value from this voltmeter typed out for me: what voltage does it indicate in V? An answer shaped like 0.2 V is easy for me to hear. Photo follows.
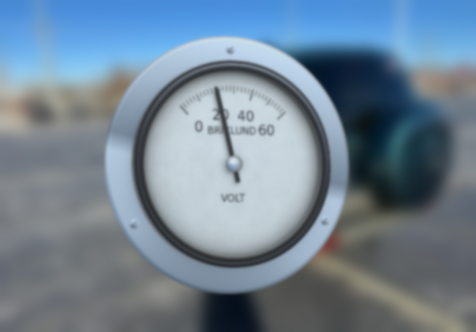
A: 20 V
